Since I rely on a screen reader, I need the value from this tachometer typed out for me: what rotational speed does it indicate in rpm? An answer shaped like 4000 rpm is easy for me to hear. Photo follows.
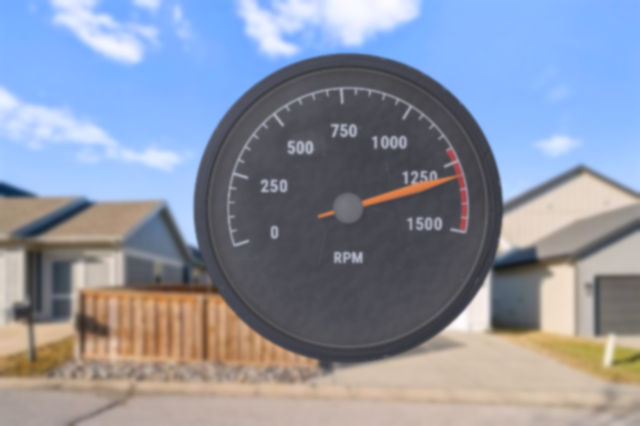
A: 1300 rpm
